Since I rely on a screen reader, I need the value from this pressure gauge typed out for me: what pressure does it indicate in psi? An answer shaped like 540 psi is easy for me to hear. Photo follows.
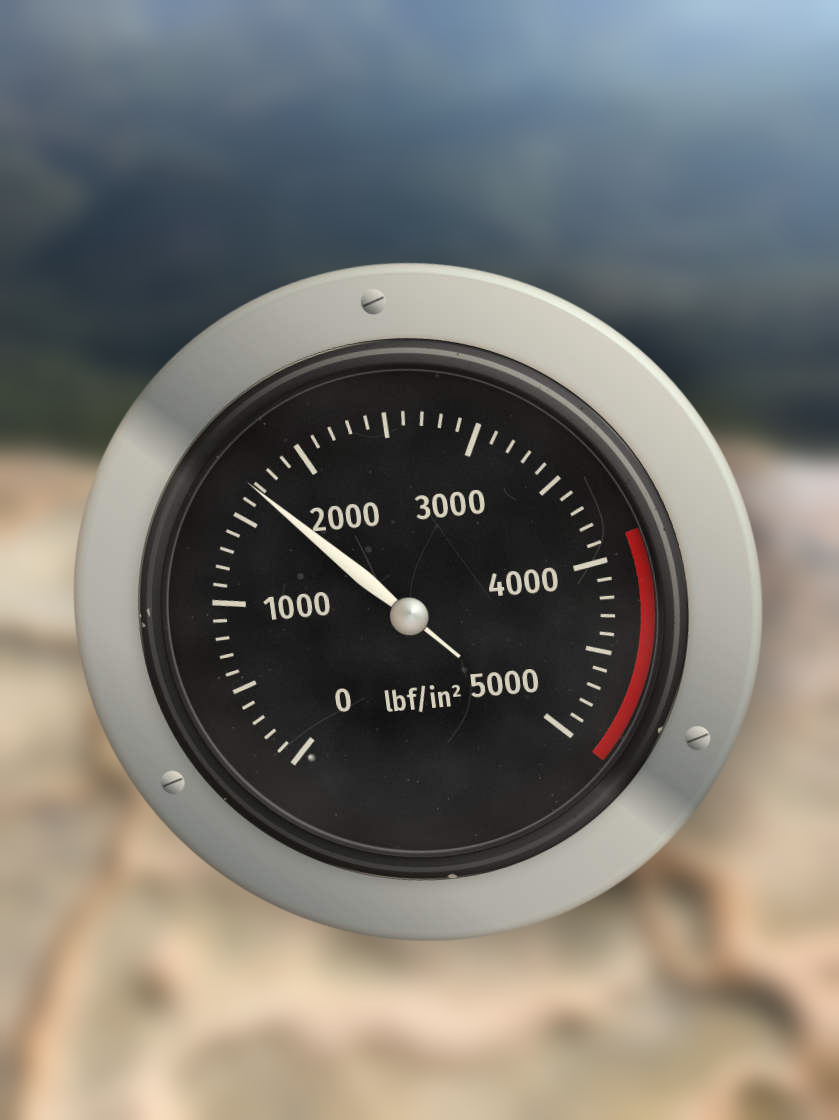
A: 1700 psi
